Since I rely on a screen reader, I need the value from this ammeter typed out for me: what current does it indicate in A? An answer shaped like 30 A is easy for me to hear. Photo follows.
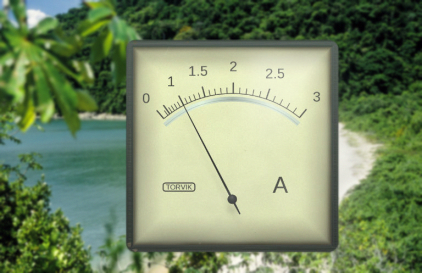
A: 1 A
